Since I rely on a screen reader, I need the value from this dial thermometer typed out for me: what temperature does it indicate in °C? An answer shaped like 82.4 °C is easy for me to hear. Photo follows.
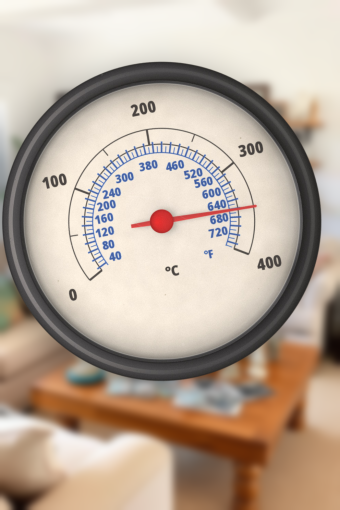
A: 350 °C
